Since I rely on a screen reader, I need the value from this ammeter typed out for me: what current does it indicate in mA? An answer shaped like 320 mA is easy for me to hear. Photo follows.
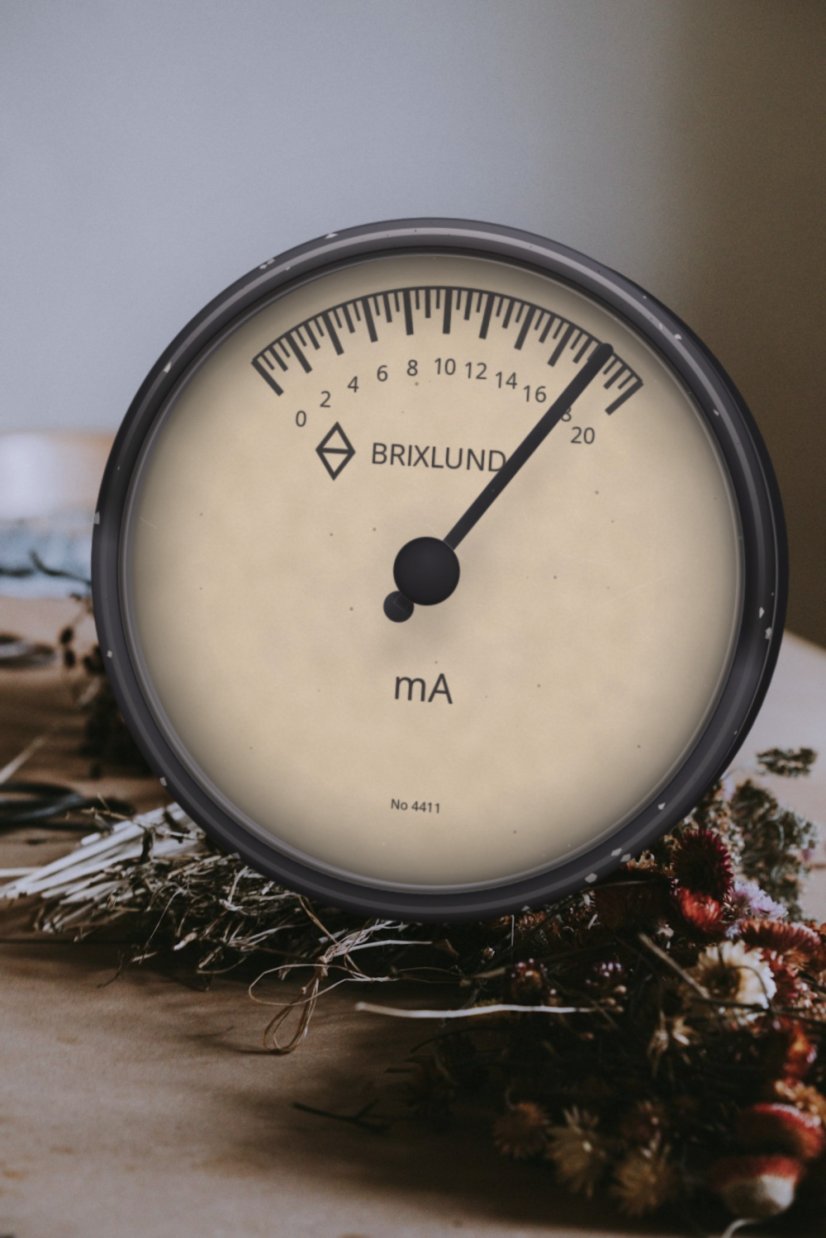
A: 18 mA
